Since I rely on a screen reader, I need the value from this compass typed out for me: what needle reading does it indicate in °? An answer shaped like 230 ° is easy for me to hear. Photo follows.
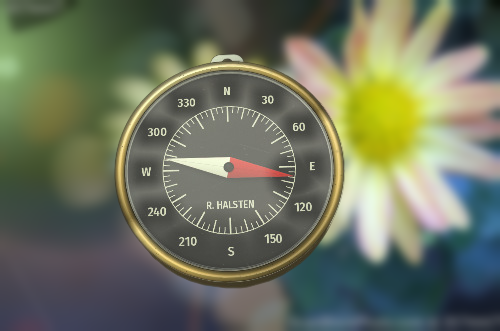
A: 100 °
